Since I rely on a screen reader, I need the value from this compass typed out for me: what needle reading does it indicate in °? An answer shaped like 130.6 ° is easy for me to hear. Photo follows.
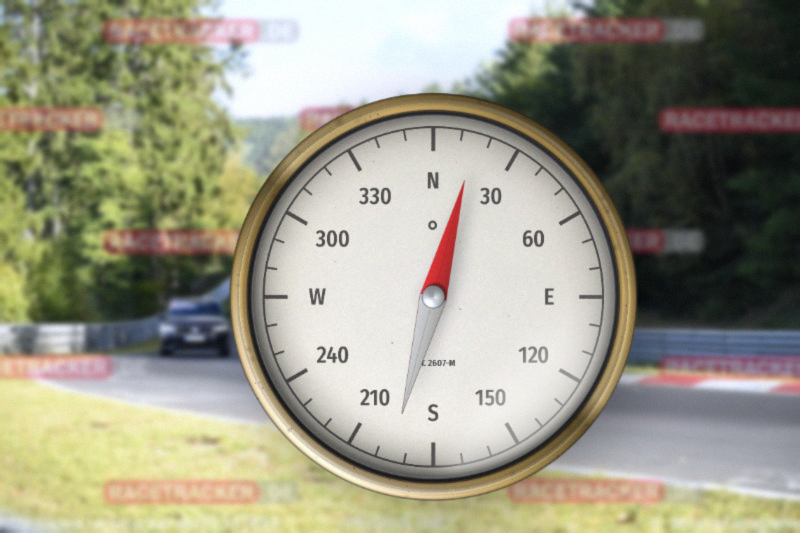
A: 15 °
